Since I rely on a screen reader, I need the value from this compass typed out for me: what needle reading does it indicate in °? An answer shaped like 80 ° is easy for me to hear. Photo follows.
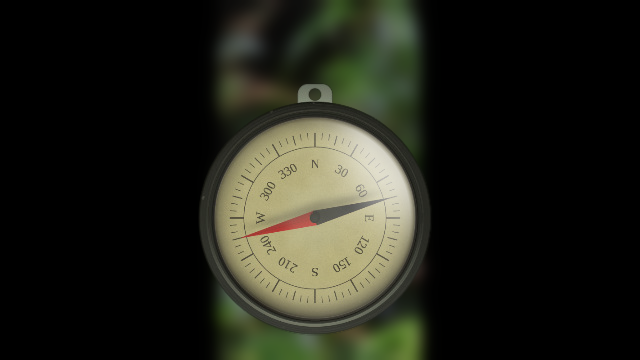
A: 255 °
